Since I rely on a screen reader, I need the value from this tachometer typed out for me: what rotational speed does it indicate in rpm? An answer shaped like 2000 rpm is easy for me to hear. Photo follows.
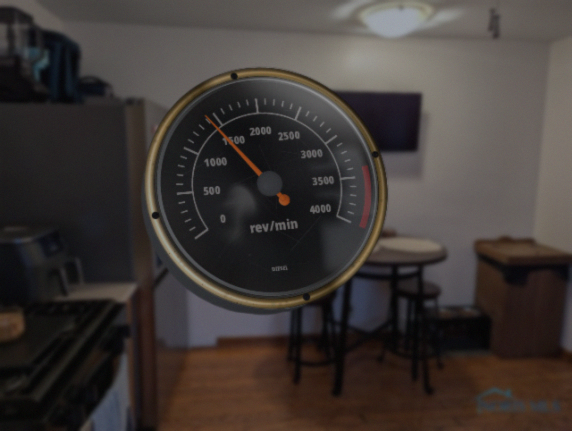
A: 1400 rpm
